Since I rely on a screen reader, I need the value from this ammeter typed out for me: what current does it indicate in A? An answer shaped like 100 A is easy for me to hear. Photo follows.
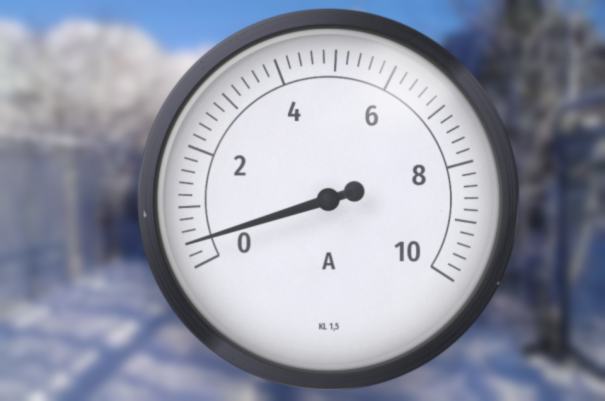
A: 0.4 A
